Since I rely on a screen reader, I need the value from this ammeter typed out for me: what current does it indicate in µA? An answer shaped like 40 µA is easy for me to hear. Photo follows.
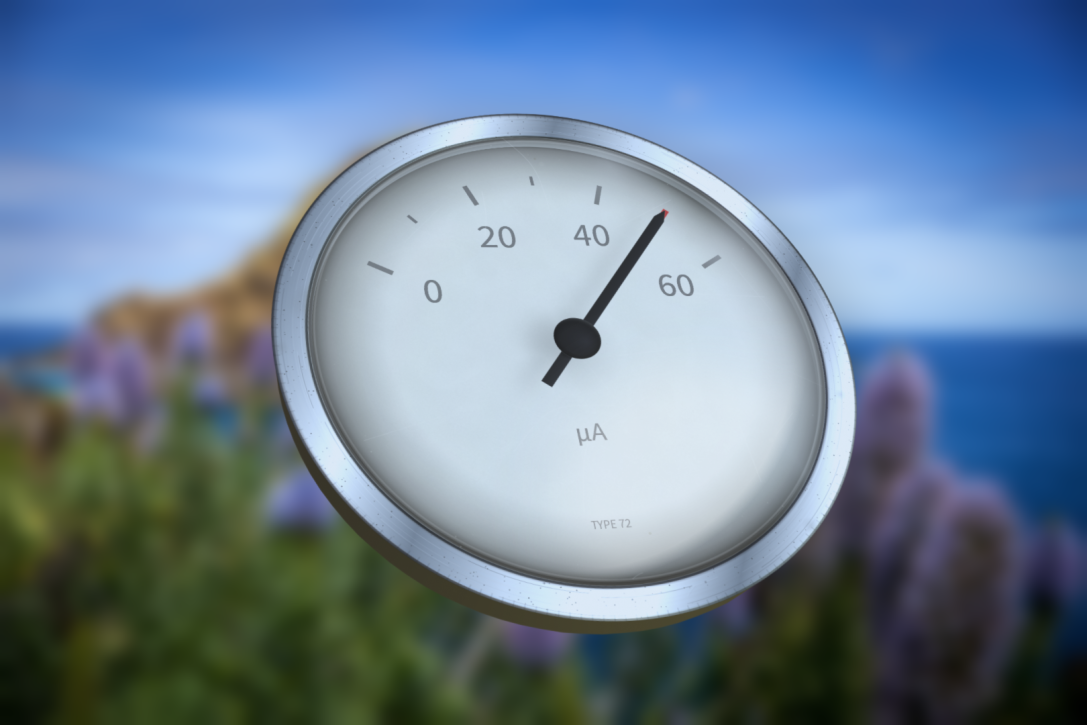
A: 50 µA
